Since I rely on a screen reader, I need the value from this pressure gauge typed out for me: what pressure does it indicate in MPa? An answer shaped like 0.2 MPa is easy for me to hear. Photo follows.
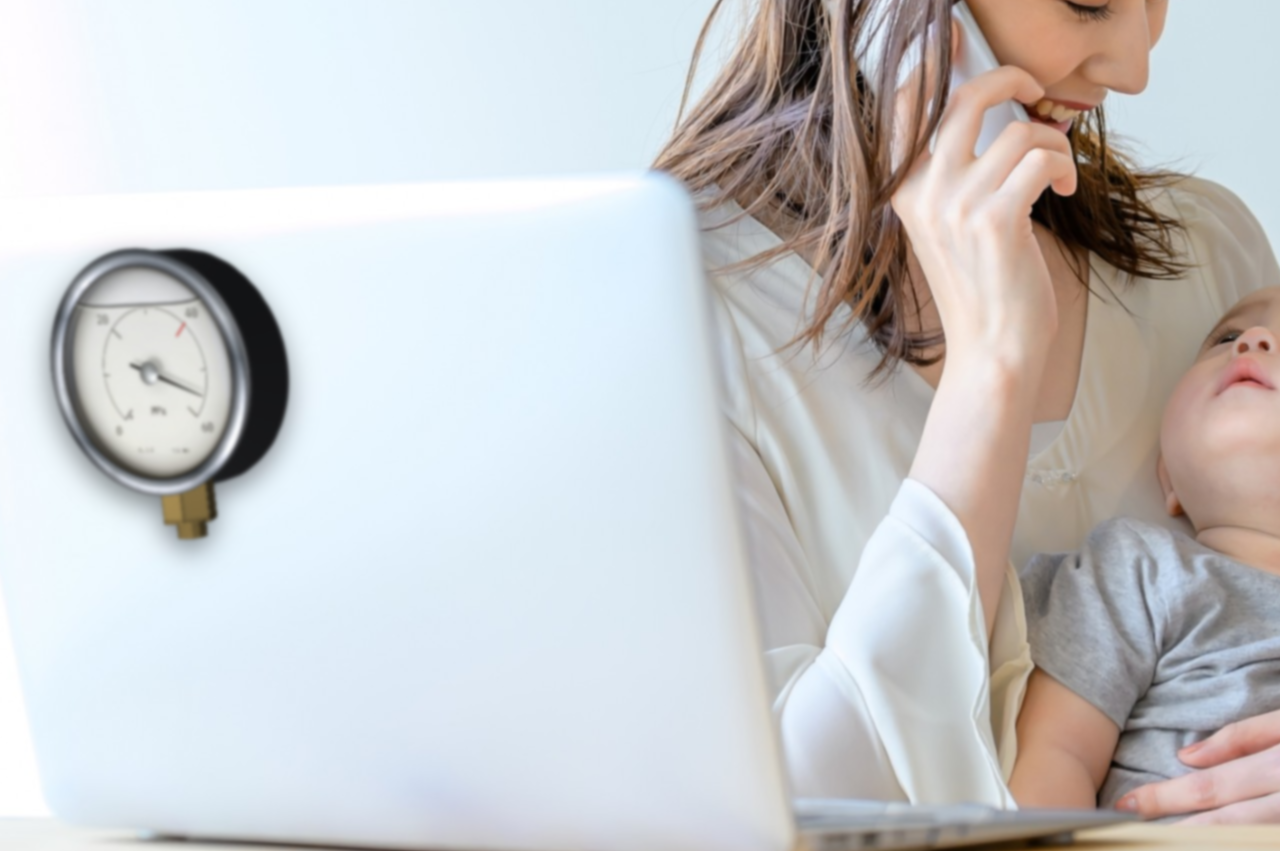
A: 55 MPa
